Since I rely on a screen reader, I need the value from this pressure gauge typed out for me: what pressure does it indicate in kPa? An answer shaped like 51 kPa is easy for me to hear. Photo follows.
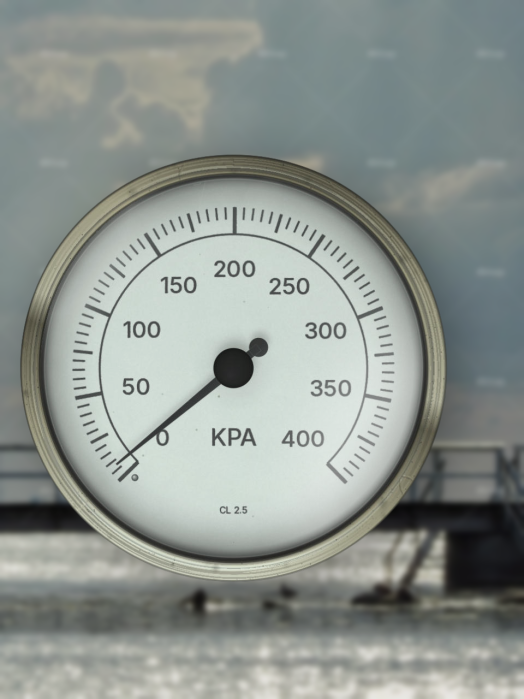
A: 7.5 kPa
